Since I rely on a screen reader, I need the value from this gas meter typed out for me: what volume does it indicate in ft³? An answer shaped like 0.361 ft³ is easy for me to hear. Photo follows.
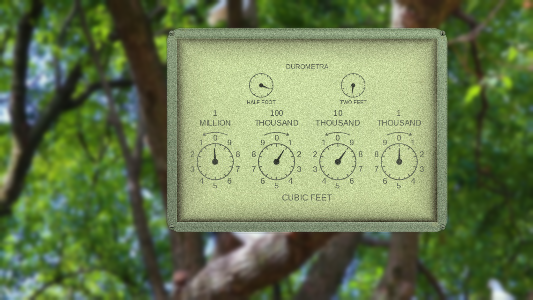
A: 9000 ft³
